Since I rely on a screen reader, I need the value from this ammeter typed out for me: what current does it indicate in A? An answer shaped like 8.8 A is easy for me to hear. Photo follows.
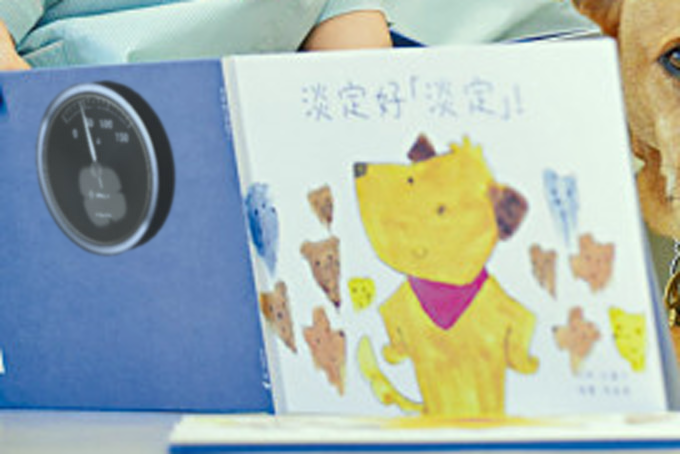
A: 50 A
